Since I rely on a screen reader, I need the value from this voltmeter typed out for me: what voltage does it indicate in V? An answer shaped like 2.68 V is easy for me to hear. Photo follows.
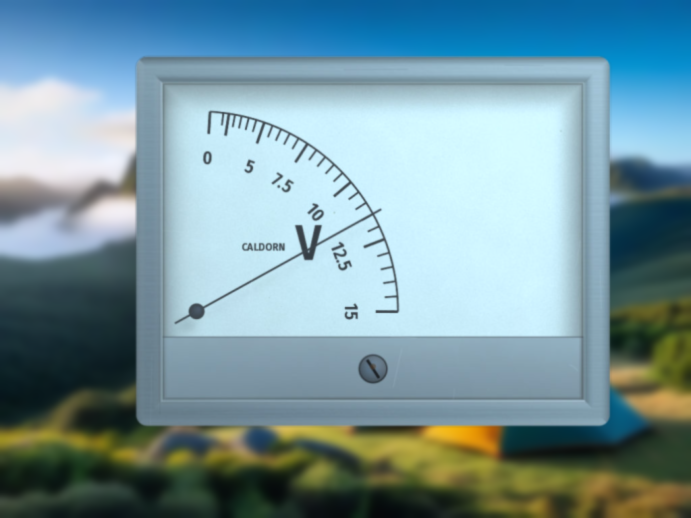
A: 11.5 V
